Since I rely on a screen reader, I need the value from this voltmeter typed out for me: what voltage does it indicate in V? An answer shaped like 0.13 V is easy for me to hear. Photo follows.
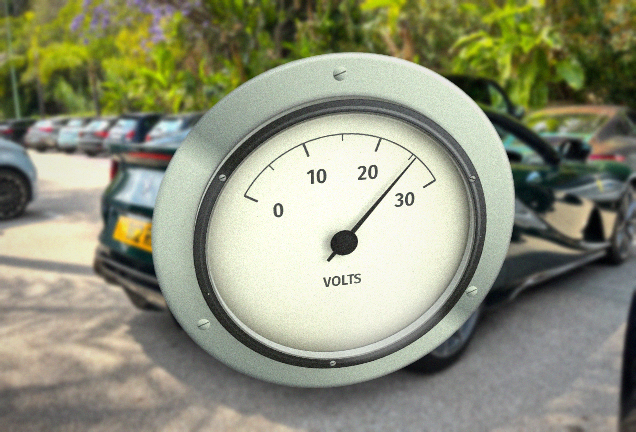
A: 25 V
